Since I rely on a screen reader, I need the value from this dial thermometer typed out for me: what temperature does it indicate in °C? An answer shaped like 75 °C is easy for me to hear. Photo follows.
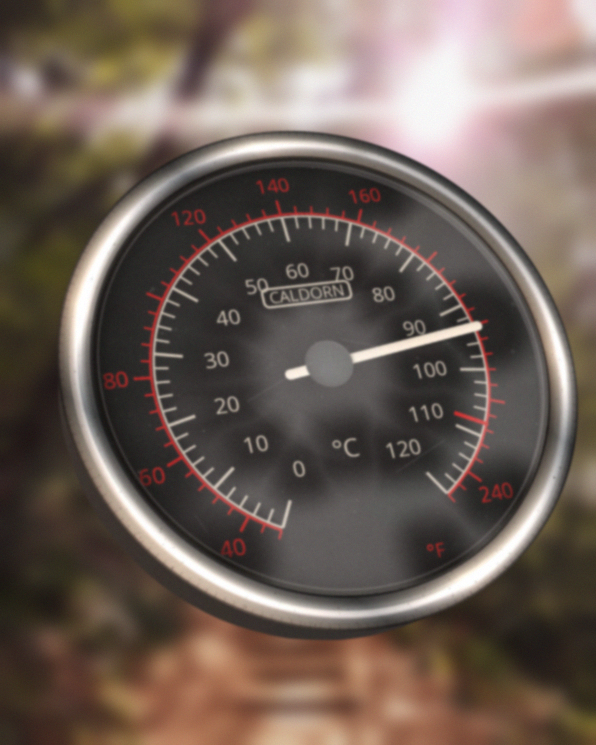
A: 94 °C
